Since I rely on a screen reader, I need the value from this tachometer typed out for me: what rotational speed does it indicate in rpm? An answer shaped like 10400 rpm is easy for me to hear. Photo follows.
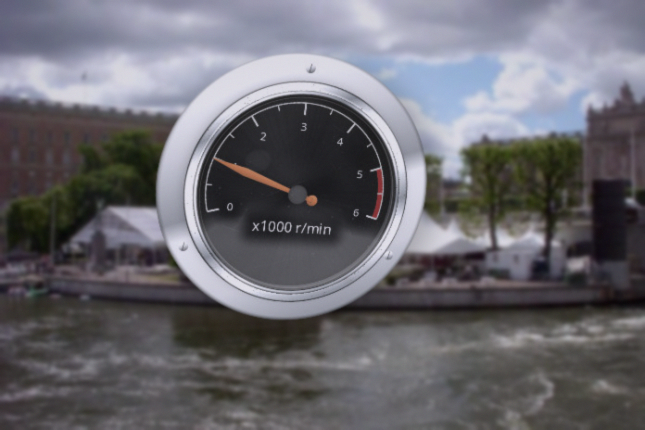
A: 1000 rpm
